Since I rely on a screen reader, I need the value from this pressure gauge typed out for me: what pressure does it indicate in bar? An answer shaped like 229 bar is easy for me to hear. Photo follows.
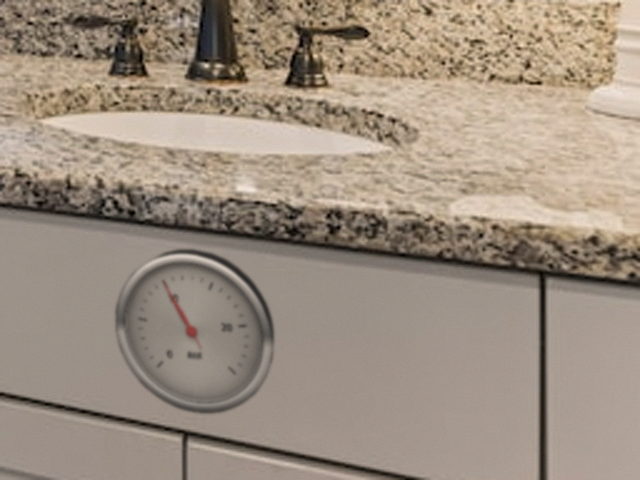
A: 10 bar
